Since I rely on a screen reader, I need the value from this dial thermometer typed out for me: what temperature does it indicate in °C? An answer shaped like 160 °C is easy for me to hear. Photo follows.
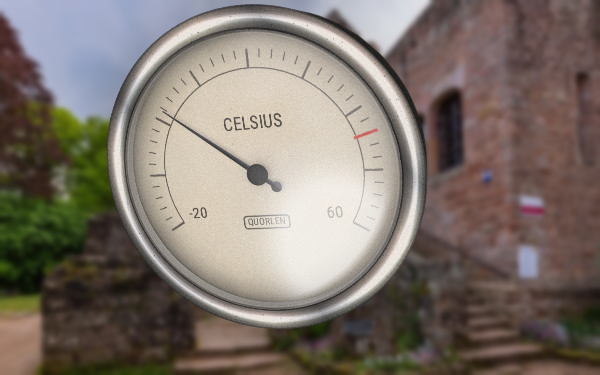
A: 2 °C
